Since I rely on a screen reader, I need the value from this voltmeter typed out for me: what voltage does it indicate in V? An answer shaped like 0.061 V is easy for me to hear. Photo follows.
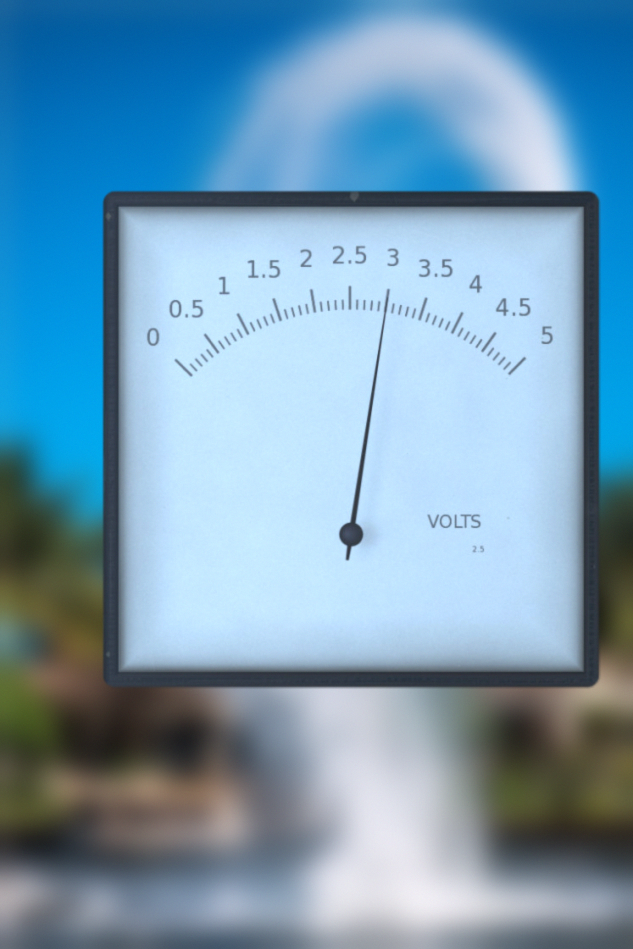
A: 3 V
